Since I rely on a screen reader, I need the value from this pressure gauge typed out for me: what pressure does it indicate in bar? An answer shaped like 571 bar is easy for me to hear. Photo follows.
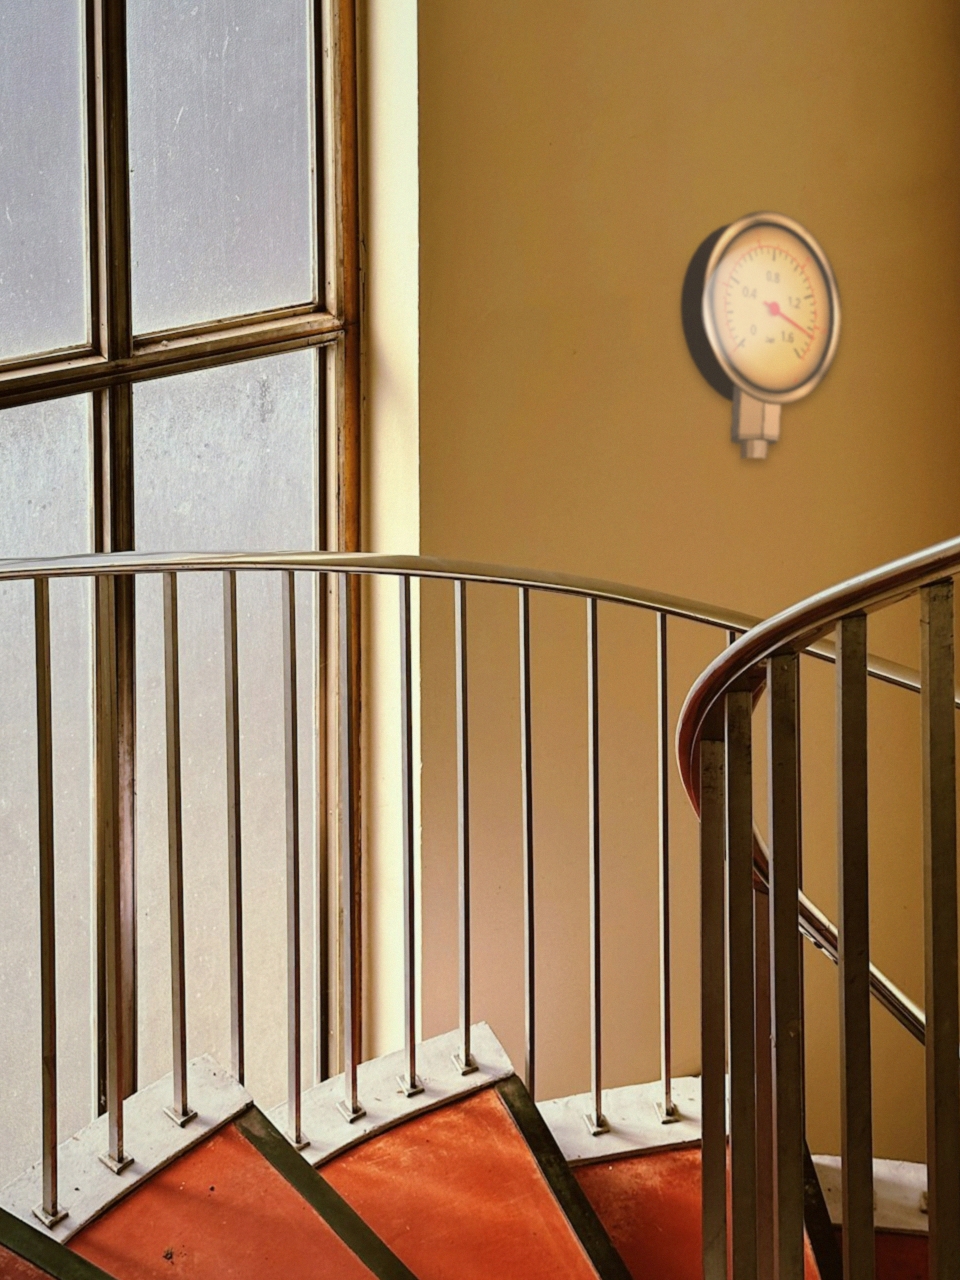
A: 1.45 bar
